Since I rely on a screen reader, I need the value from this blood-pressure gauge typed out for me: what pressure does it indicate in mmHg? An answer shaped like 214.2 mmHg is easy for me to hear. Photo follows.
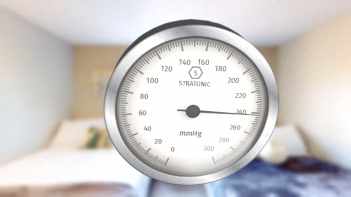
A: 240 mmHg
